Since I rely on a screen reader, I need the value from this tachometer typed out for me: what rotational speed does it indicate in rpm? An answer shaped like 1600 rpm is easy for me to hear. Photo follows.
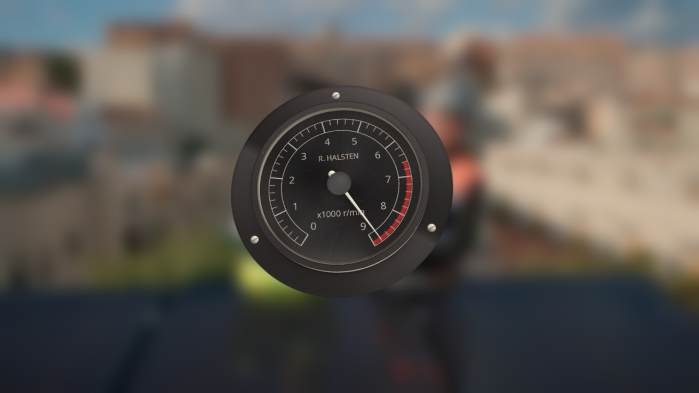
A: 8800 rpm
